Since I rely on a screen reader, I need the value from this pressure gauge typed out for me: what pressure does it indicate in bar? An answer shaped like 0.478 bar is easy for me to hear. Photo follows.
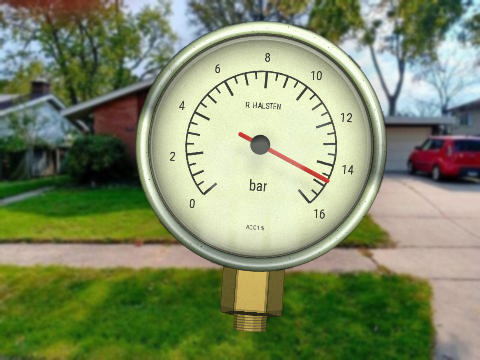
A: 14.75 bar
